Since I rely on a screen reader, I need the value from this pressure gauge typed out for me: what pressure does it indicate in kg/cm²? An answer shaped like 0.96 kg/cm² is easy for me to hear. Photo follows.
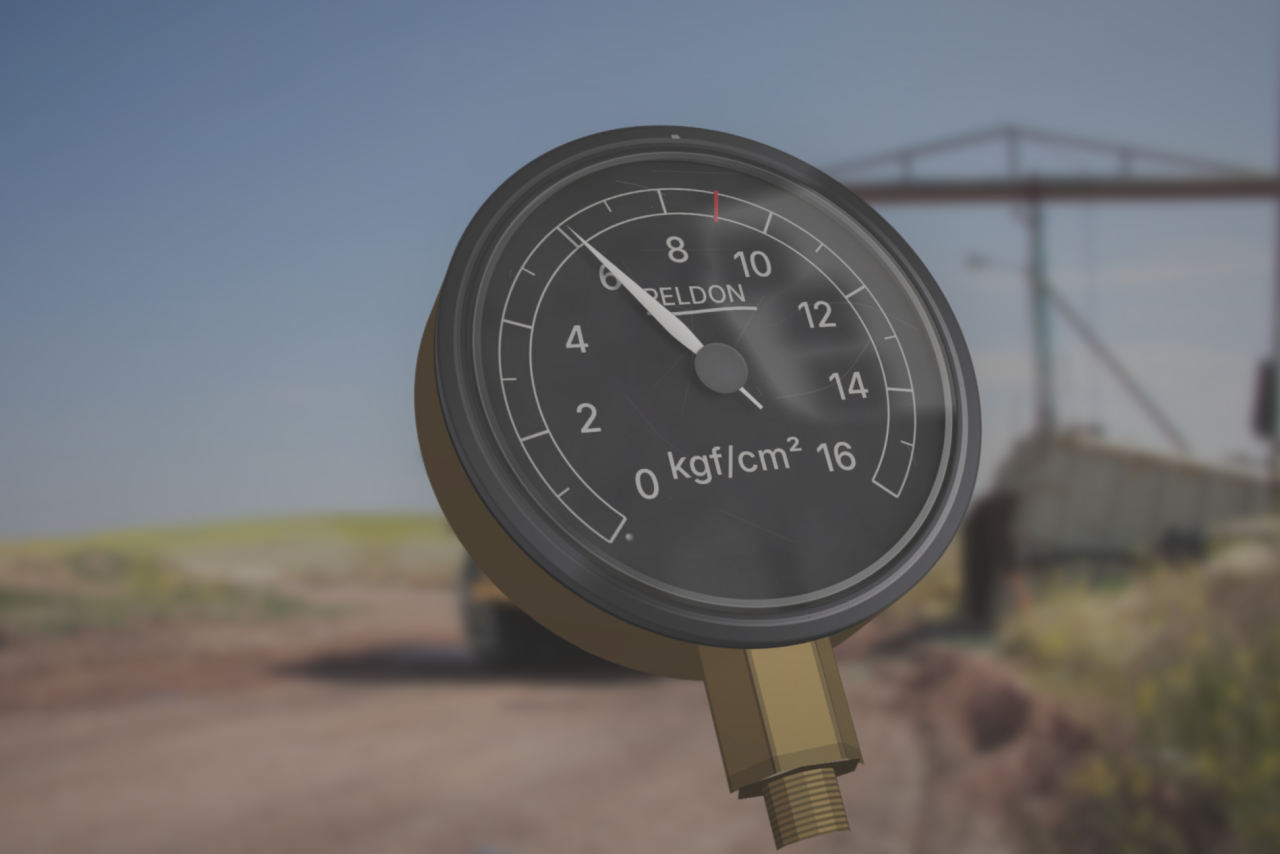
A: 6 kg/cm²
